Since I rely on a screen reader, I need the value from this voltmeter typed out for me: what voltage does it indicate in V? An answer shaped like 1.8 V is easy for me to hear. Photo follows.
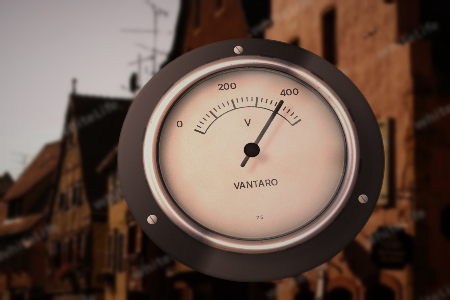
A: 400 V
